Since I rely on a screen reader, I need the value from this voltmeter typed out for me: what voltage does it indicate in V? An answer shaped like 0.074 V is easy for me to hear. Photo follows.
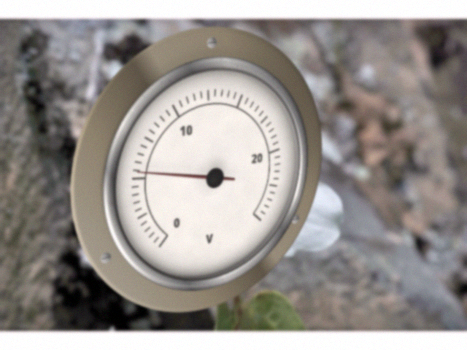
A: 5.5 V
